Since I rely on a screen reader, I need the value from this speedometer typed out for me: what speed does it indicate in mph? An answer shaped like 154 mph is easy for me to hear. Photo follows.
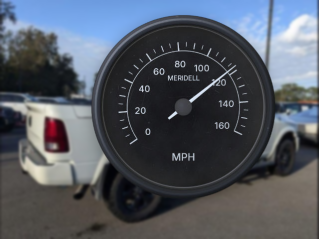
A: 117.5 mph
